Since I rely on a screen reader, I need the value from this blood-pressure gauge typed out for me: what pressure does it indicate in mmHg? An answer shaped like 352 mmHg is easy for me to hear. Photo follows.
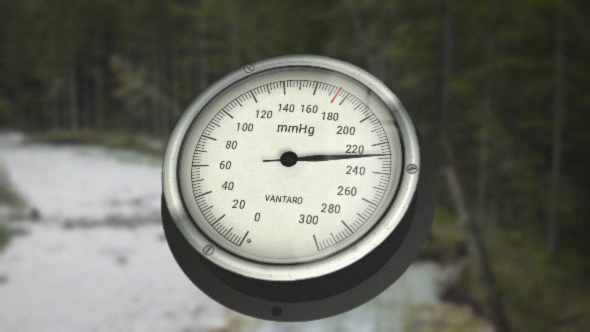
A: 230 mmHg
